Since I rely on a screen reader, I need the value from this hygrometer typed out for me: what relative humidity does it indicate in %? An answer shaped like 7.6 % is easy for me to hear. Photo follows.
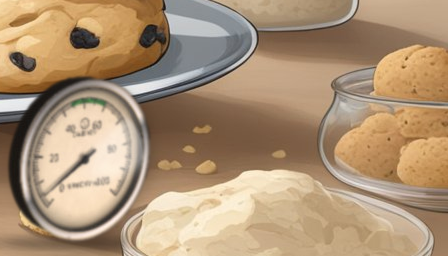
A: 5 %
